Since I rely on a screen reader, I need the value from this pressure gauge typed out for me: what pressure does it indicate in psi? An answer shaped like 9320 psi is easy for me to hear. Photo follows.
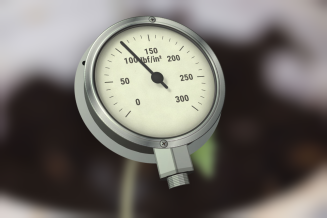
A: 110 psi
